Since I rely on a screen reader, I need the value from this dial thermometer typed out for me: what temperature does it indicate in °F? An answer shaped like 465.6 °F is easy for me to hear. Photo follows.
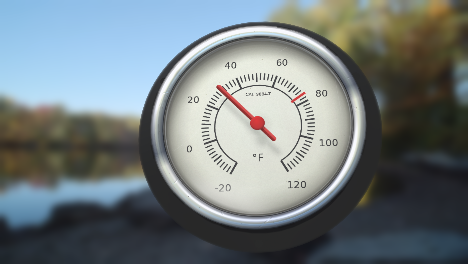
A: 30 °F
